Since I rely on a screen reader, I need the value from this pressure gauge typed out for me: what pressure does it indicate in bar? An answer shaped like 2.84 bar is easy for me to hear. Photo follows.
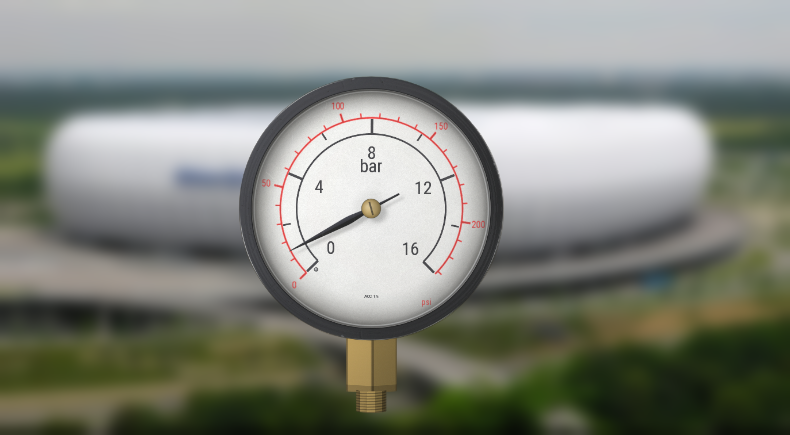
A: 1 bar
